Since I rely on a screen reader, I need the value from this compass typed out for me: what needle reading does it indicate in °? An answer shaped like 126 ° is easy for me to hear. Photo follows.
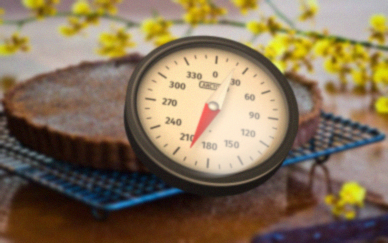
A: 200 °
